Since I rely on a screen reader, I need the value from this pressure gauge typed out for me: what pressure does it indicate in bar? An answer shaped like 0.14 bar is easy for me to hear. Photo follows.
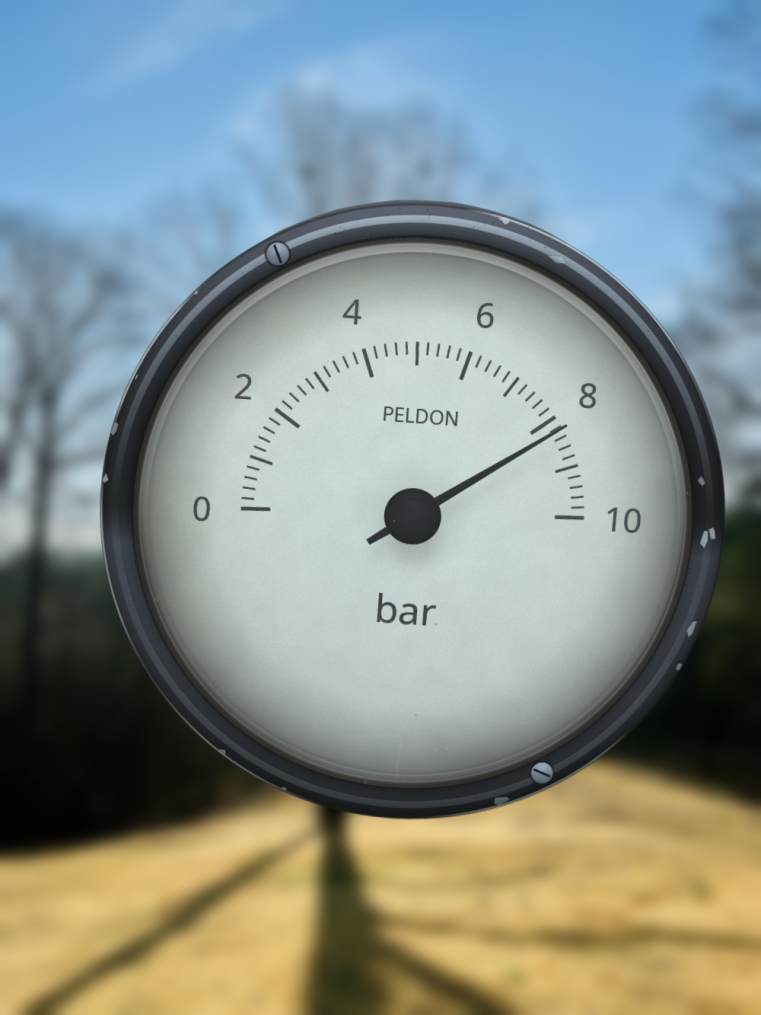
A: 8.2 bar
